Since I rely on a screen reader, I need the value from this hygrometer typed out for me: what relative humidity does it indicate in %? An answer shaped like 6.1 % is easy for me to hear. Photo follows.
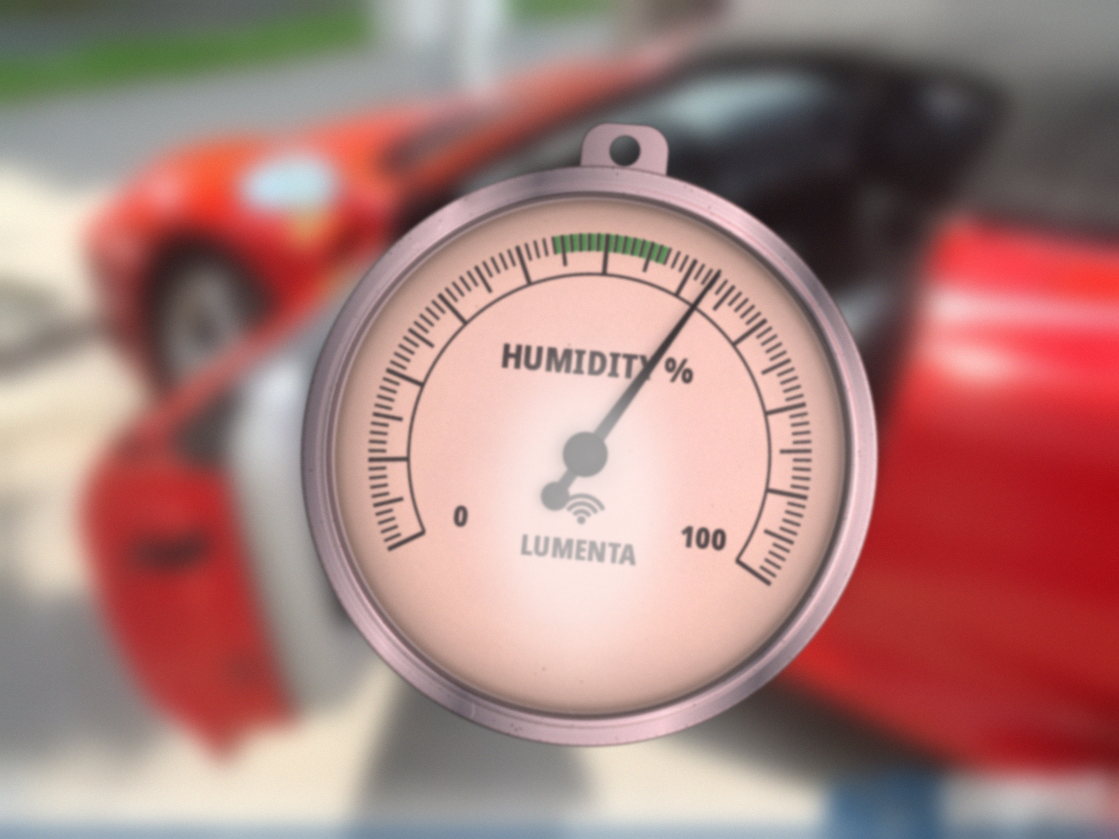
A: 63 %
